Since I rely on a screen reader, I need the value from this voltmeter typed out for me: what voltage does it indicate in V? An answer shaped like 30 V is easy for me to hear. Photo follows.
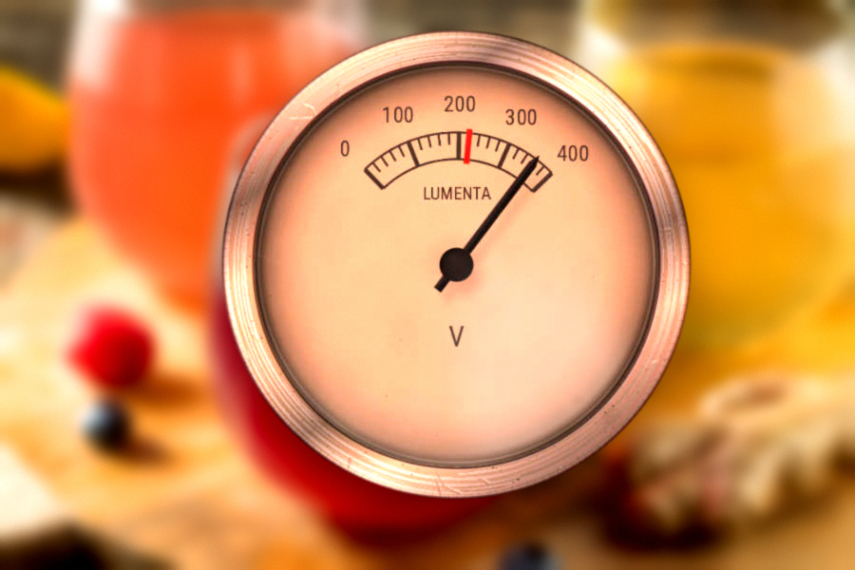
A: 360 V
